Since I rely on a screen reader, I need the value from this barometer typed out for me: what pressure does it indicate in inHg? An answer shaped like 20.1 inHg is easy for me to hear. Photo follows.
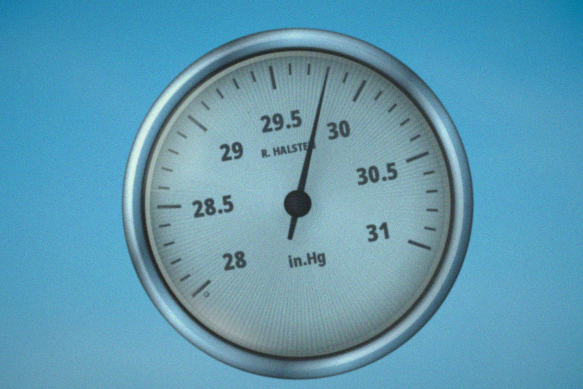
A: 29.8 inHg
